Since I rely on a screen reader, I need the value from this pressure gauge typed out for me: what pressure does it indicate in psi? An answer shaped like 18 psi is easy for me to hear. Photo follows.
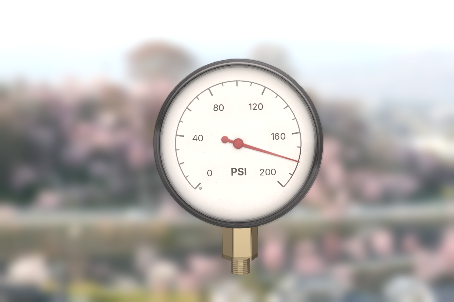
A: 180 psi
